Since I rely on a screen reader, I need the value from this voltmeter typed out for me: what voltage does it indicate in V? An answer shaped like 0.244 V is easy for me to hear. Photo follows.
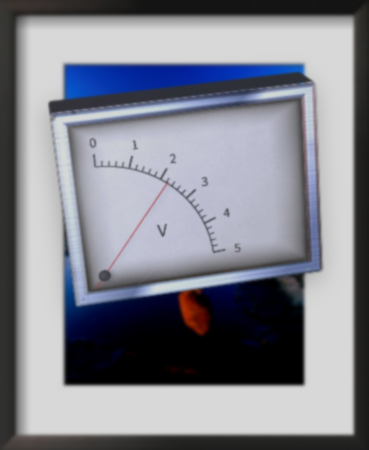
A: 2.2 V
